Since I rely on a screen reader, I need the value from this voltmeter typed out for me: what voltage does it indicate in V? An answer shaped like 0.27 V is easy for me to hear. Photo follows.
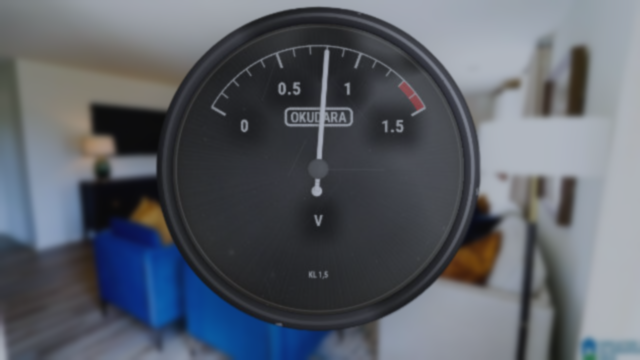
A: 0.8 V
